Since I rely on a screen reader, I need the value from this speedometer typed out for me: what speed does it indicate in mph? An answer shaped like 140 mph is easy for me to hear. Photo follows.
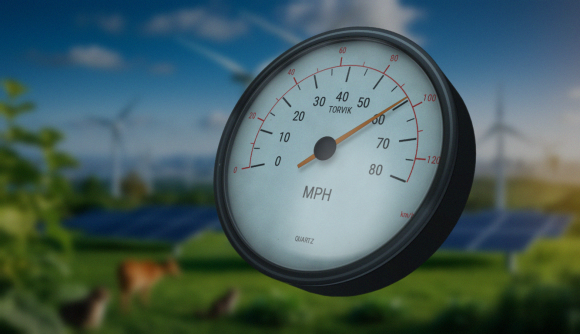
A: 60 mph
